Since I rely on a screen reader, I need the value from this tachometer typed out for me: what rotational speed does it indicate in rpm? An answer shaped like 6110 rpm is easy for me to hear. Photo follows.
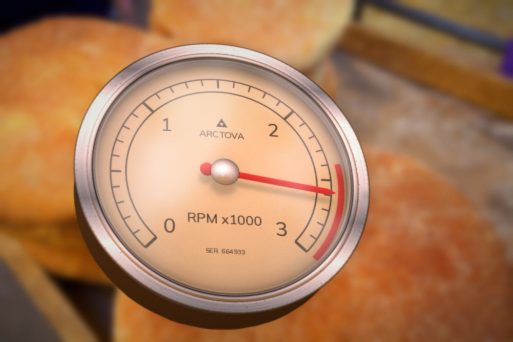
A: 2600 rpm
